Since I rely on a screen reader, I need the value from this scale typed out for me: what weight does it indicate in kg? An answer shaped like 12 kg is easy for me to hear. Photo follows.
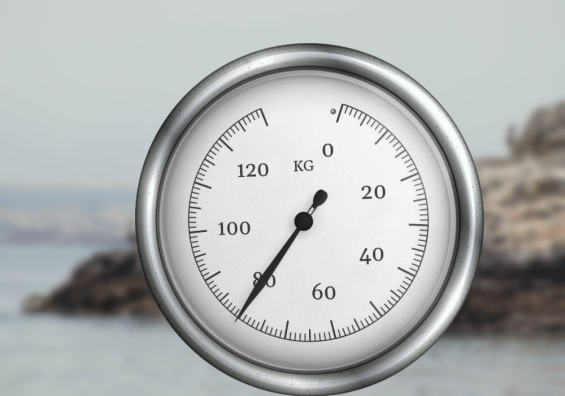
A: 80 kg
